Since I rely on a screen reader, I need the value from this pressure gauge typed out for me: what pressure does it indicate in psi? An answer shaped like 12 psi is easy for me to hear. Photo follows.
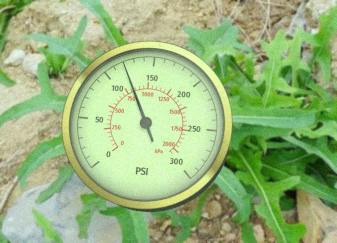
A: 120 psi
